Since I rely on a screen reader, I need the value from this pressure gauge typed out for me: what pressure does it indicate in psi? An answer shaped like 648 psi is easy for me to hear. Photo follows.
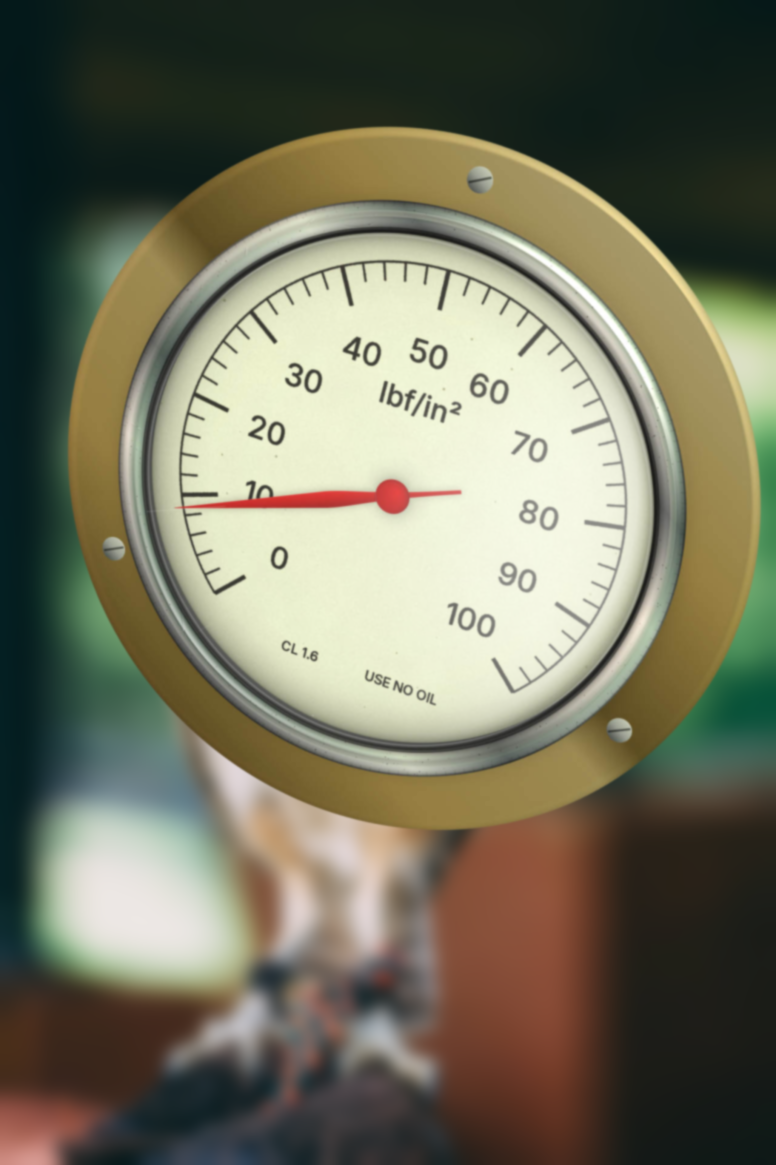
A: 9 psi
